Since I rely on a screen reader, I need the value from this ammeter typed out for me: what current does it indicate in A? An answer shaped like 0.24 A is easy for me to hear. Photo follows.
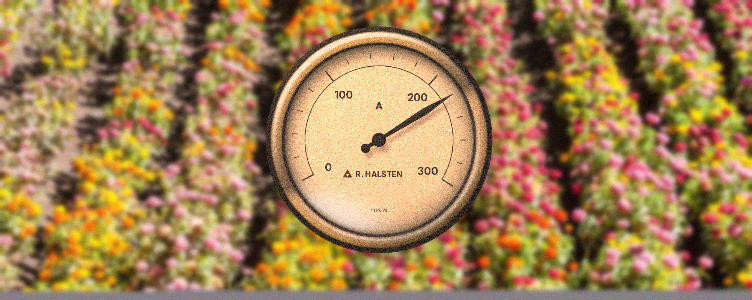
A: 220 A
